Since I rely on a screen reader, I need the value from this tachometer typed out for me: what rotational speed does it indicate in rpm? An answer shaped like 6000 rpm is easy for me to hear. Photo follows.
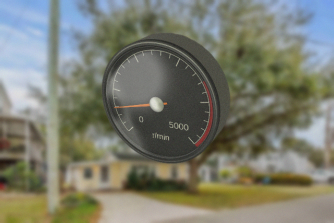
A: 600 rpm
